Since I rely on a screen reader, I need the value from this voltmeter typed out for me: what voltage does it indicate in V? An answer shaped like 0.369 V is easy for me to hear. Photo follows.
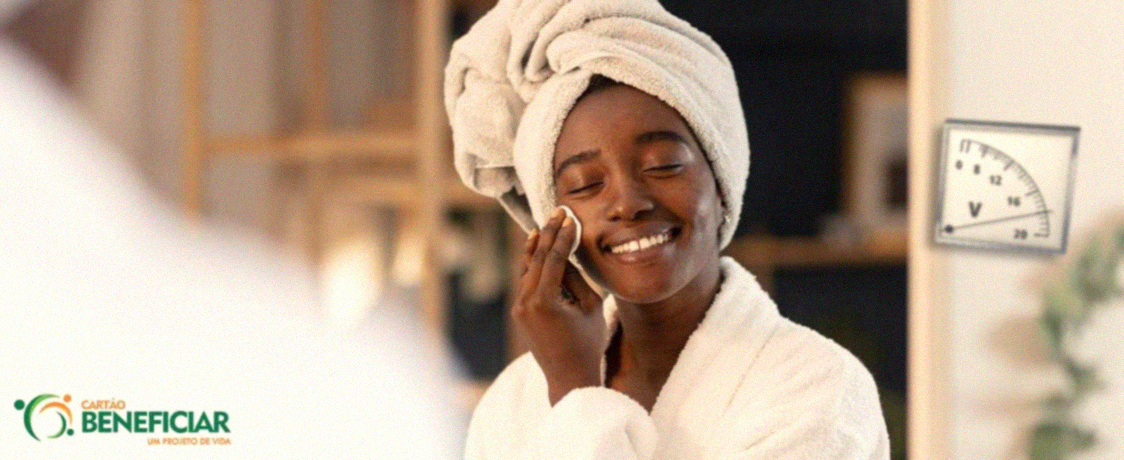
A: 18 V
